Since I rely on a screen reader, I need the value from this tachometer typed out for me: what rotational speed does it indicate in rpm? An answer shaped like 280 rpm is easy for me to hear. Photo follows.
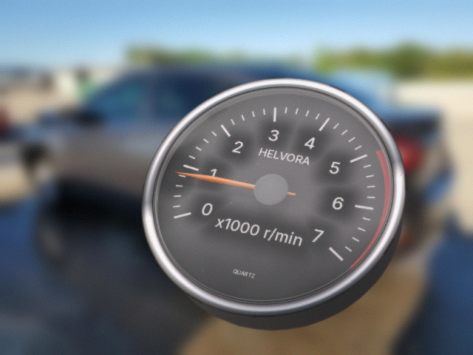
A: 800 rpm
